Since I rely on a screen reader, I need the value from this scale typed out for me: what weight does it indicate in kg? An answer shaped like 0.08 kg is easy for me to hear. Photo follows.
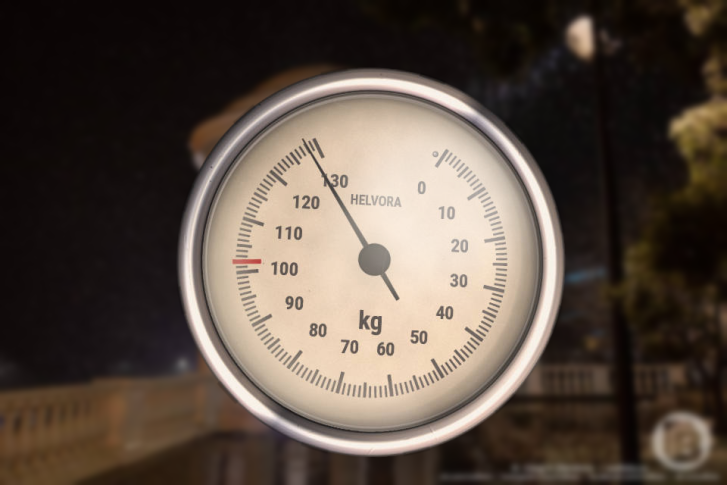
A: 128 kg
